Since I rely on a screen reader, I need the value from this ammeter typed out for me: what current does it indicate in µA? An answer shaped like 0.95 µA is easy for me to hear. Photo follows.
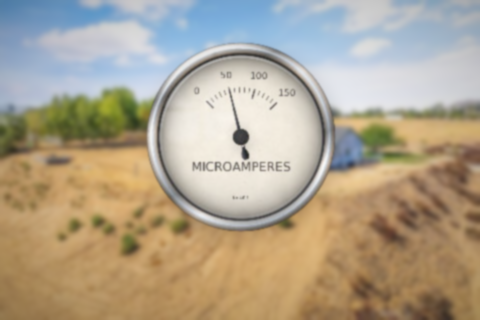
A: 50 µA
